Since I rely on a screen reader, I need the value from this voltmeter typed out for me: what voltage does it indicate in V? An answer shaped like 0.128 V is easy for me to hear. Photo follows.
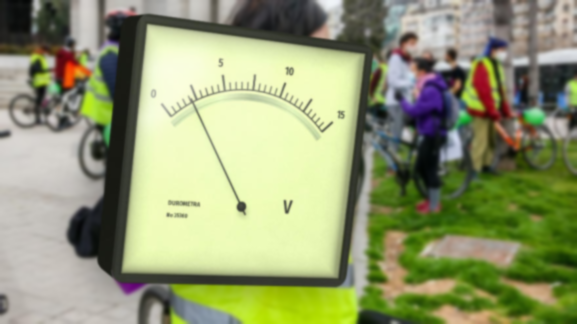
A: 2 V
